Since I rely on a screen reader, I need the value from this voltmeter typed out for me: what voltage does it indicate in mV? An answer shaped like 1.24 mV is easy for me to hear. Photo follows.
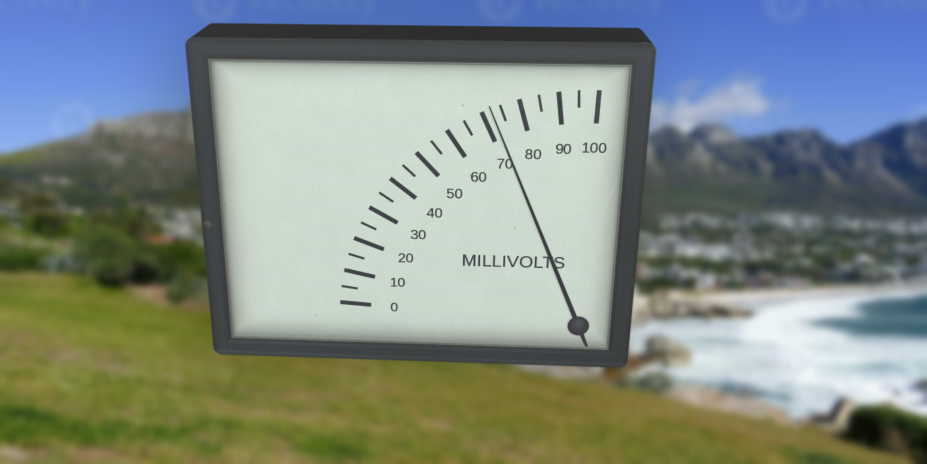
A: 72.5 mV
